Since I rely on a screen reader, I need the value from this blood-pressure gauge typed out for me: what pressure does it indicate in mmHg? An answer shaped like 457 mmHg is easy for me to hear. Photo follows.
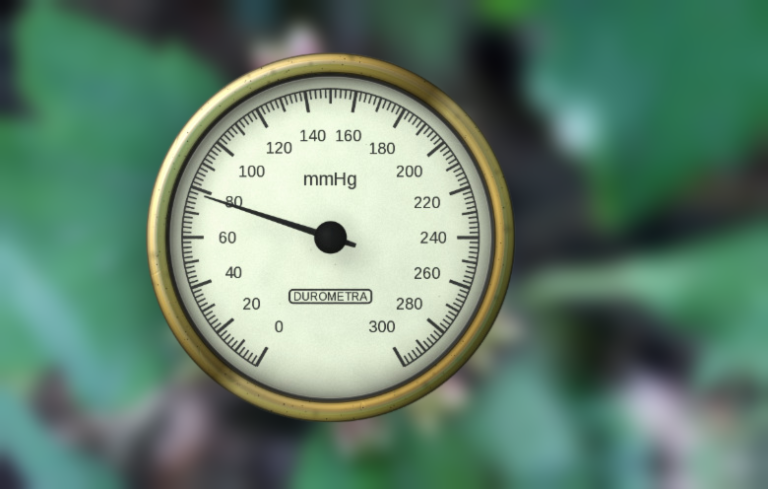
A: 78 mmHg
